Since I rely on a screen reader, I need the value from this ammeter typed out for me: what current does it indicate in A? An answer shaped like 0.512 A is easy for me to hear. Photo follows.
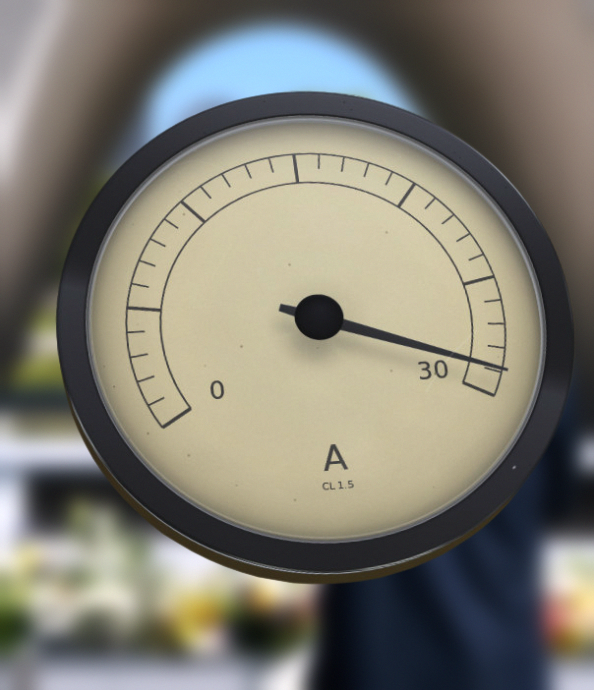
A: 29 A
